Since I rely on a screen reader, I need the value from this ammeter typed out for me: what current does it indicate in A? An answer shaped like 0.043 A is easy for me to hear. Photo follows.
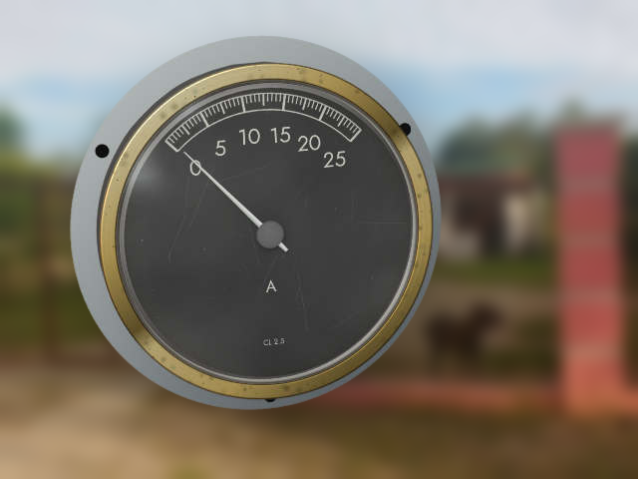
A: 0.5 A
